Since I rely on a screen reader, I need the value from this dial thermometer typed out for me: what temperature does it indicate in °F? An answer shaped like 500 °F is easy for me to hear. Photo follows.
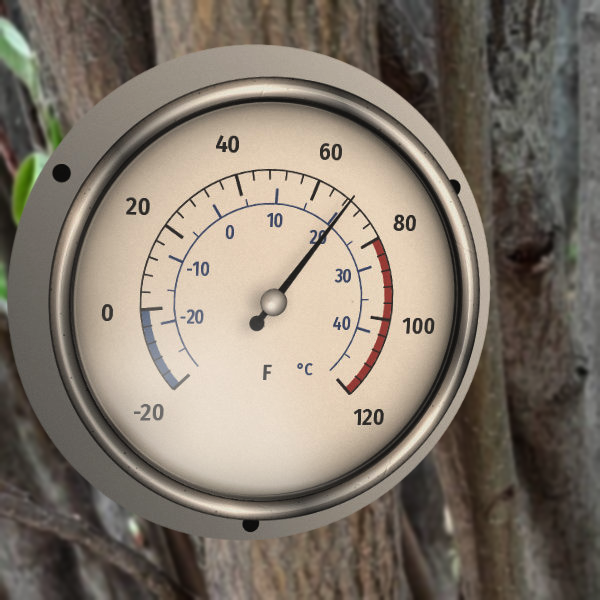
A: 68 °F
